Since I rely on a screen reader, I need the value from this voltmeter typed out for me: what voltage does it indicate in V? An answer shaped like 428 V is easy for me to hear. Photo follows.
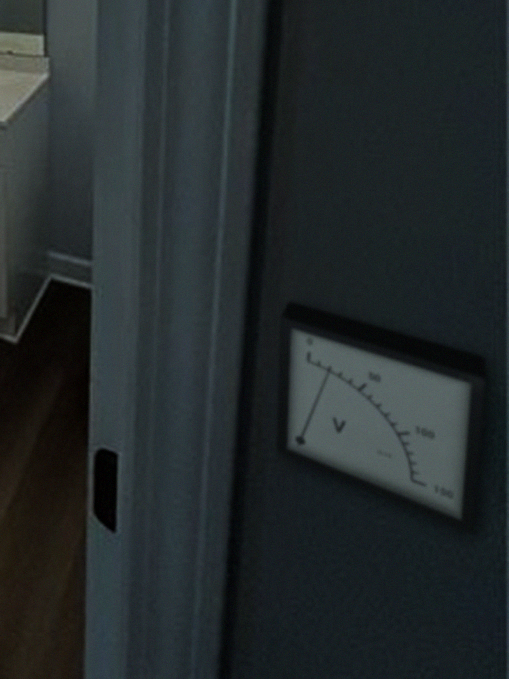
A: 20 V
